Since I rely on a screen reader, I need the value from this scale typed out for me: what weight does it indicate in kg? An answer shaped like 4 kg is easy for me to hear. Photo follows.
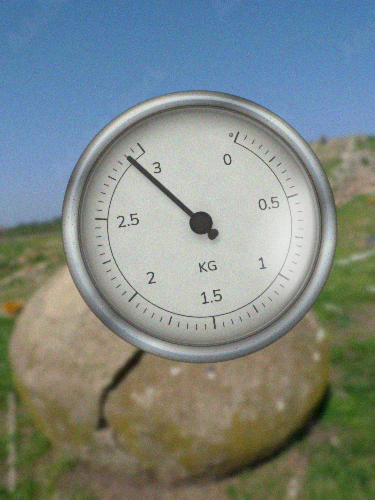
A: 2.9 kg
